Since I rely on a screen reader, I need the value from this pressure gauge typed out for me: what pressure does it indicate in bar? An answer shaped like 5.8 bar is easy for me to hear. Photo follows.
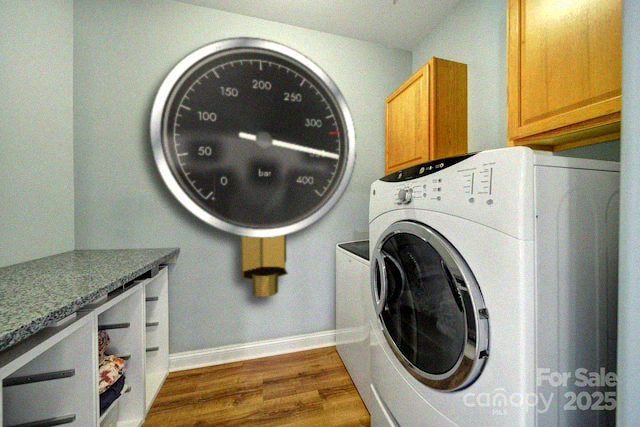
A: 350 bar
